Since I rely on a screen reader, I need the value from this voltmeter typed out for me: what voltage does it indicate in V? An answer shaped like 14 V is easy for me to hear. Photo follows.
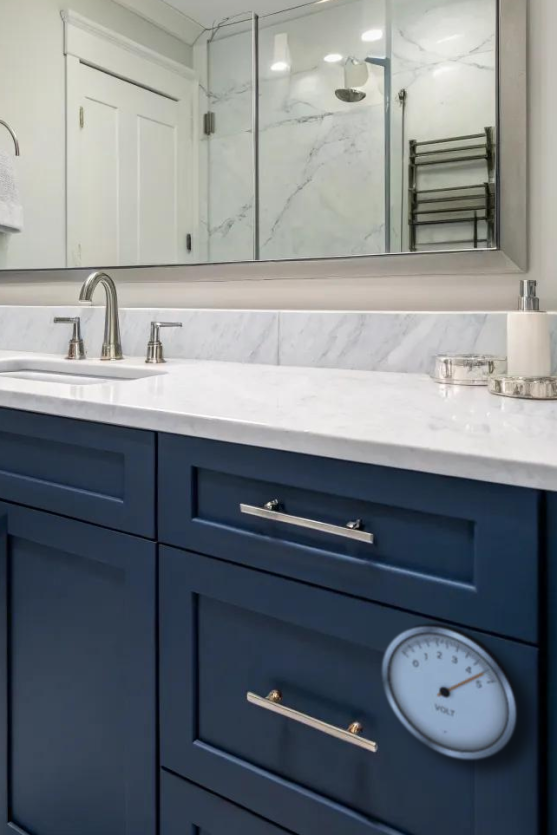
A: 4.5 V
